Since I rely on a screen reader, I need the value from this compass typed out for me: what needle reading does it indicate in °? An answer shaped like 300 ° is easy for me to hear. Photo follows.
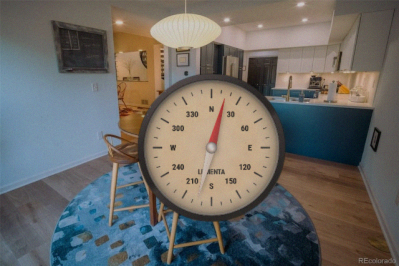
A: 15 °
